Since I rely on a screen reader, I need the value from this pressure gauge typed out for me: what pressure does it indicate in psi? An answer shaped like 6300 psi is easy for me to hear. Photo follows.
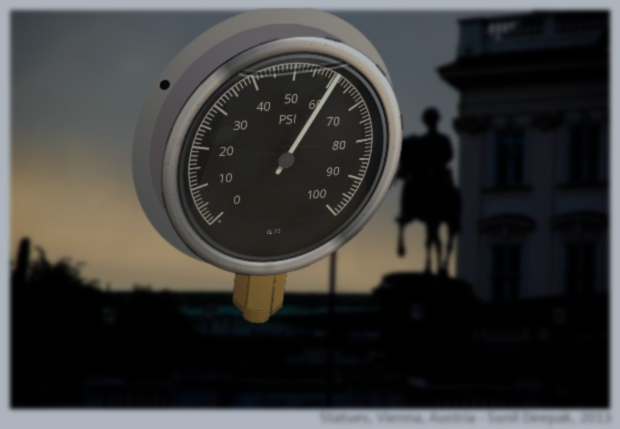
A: 60 psi
